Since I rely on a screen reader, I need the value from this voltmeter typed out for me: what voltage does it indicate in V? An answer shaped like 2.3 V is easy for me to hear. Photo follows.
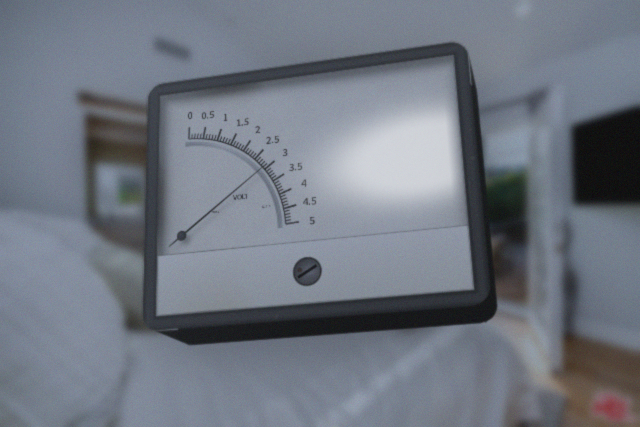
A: 3 V
